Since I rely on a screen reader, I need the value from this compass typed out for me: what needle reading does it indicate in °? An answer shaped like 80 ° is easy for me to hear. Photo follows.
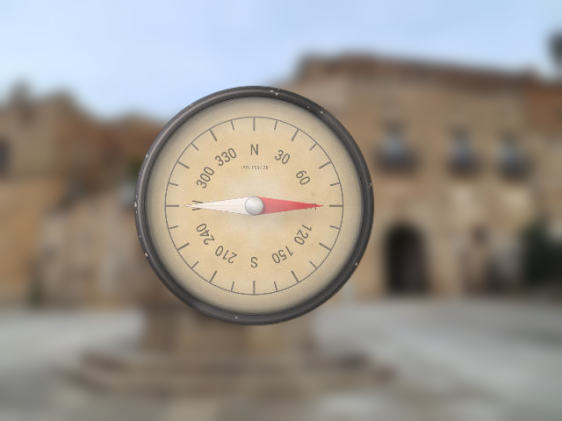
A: 90 °
